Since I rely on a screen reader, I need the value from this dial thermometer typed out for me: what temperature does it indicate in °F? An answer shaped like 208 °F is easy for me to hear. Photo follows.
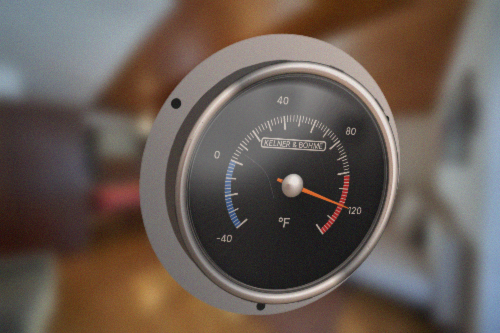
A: 120 °F
